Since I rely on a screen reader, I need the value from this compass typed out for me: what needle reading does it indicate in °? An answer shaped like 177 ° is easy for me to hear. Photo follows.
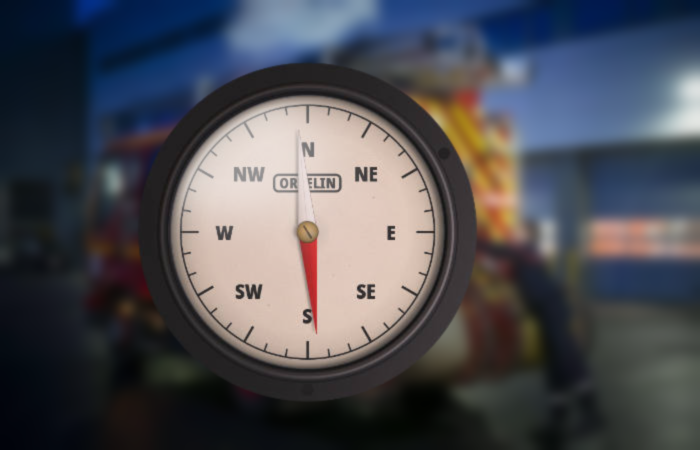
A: 175 °
